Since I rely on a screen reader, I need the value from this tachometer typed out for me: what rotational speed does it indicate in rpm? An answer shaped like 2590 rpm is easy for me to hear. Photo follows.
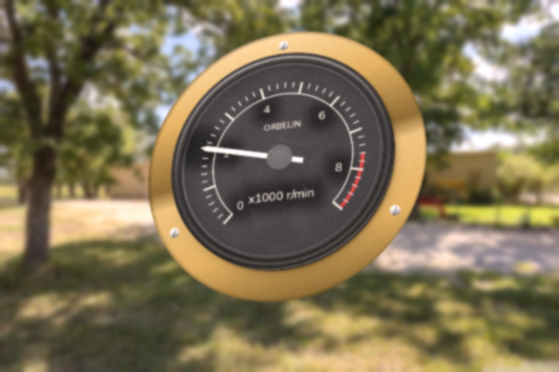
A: 2000 rpm
